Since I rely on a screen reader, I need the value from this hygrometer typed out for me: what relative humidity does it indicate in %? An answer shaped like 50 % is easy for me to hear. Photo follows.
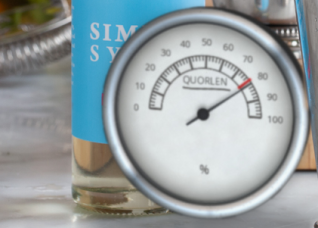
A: 80 %
